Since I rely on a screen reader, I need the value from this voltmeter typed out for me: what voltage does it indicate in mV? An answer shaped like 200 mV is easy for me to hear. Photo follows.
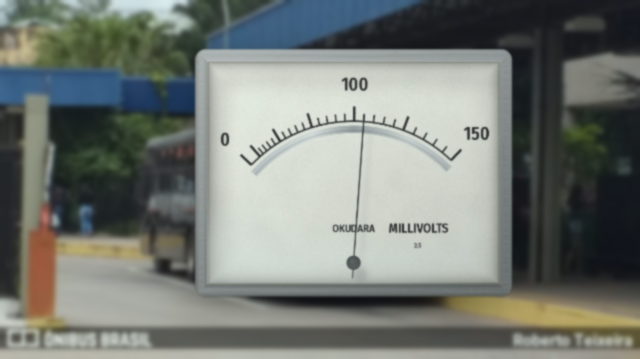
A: 105 mV
